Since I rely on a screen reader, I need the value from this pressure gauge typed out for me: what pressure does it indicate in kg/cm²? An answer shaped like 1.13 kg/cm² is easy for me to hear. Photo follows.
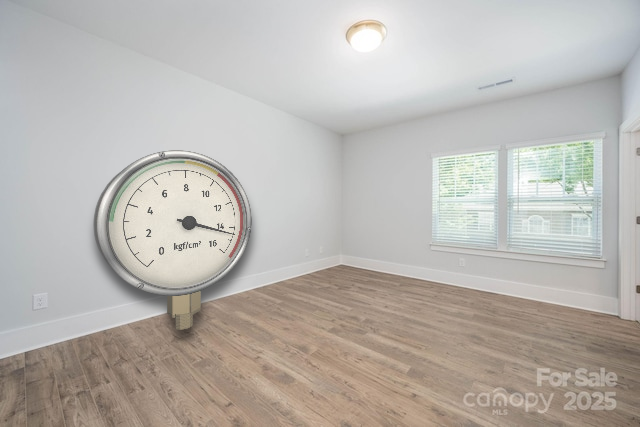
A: 14.5 kg/cm²
